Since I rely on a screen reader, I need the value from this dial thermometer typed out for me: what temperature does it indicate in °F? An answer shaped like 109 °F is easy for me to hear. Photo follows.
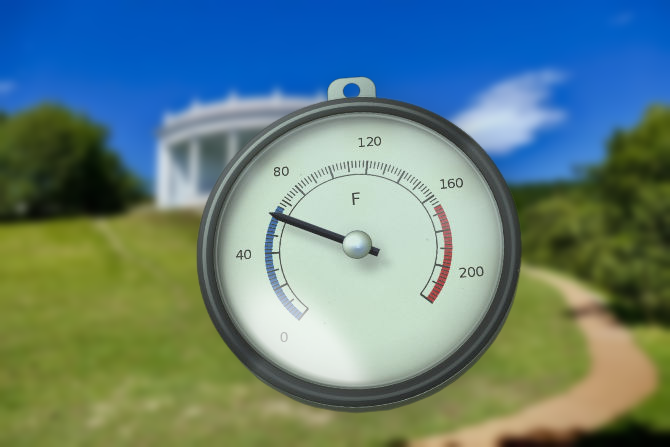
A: 60 °F
